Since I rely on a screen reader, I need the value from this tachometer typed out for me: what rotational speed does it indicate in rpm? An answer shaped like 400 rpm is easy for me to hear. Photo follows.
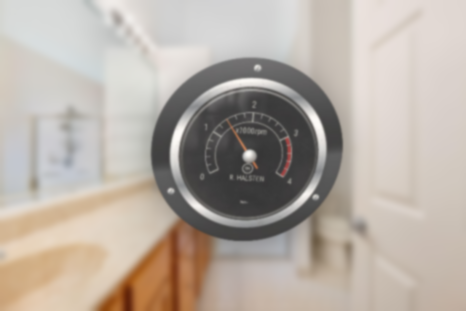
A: 1400 rpm
